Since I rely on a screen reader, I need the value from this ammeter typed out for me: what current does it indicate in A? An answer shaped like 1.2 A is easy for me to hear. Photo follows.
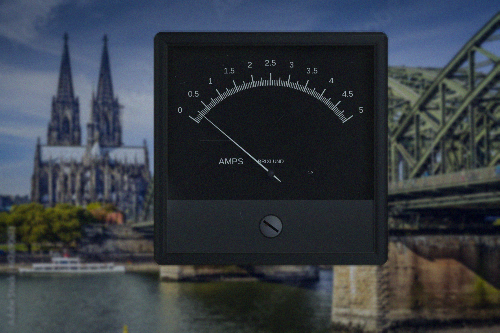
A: 0.25 A
